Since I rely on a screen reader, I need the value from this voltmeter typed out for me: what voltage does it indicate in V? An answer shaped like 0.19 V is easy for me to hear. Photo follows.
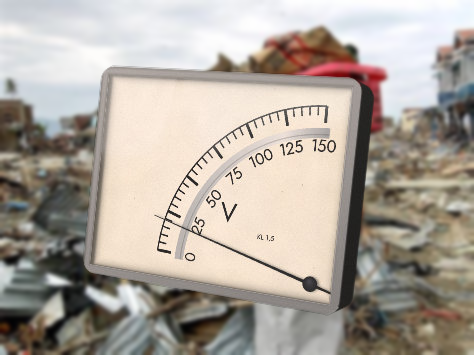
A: 20 V
